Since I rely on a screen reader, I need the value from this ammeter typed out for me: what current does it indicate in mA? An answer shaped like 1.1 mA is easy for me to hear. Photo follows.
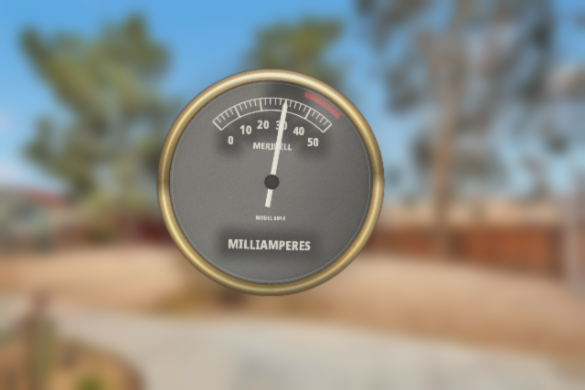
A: 30 mA
